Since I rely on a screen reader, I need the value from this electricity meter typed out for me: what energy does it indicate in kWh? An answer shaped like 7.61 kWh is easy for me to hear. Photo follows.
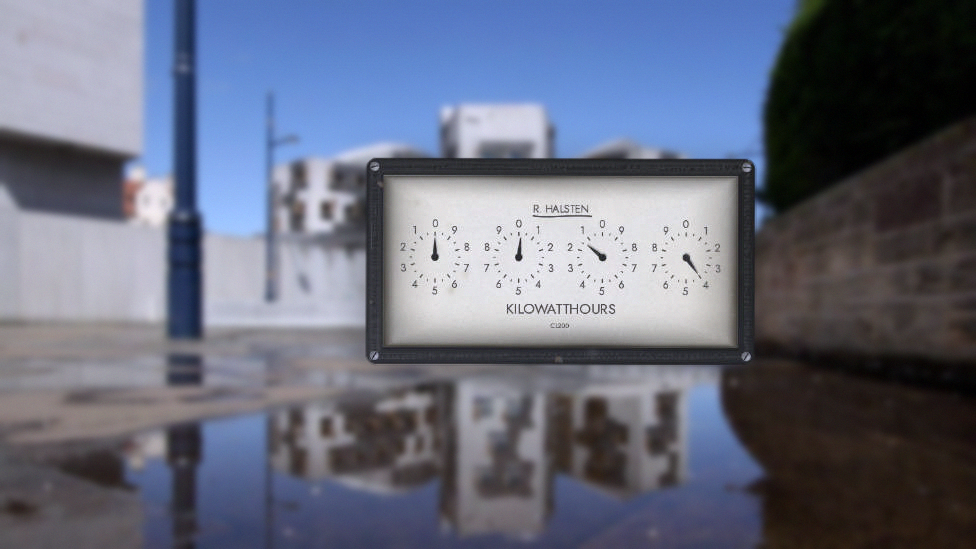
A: 14 kWh
